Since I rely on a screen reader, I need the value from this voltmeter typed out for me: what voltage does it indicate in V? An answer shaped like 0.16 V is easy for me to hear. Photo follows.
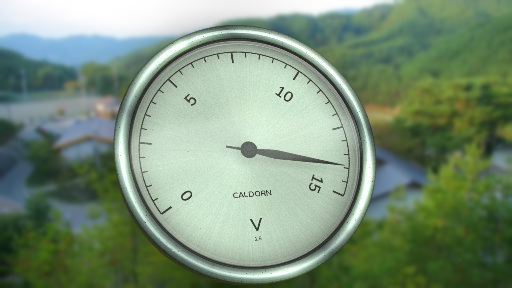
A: 14 V
